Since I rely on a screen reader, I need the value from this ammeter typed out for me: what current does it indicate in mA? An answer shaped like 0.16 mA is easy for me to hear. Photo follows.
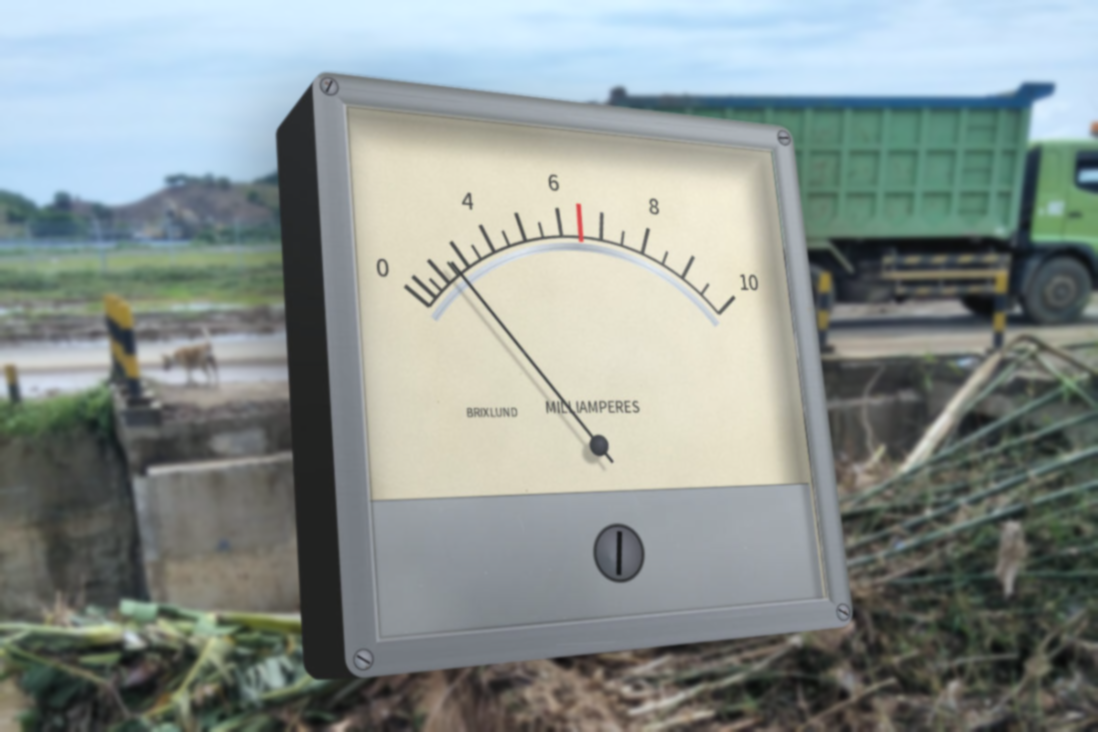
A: 2.5 mA
